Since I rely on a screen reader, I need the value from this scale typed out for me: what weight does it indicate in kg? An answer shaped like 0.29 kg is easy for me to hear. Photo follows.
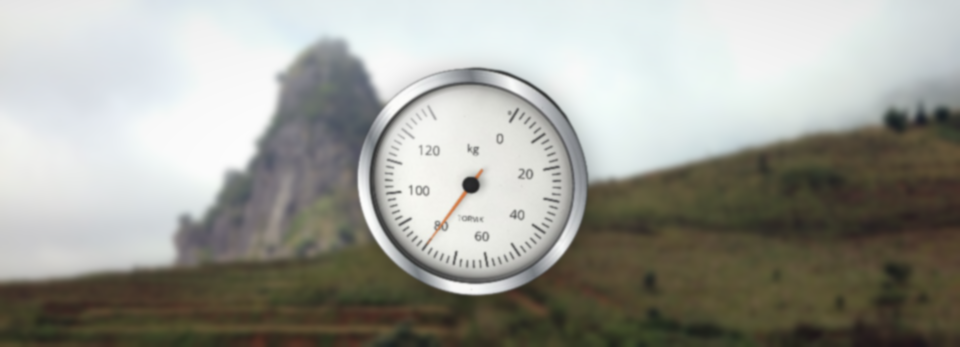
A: 80 kg
